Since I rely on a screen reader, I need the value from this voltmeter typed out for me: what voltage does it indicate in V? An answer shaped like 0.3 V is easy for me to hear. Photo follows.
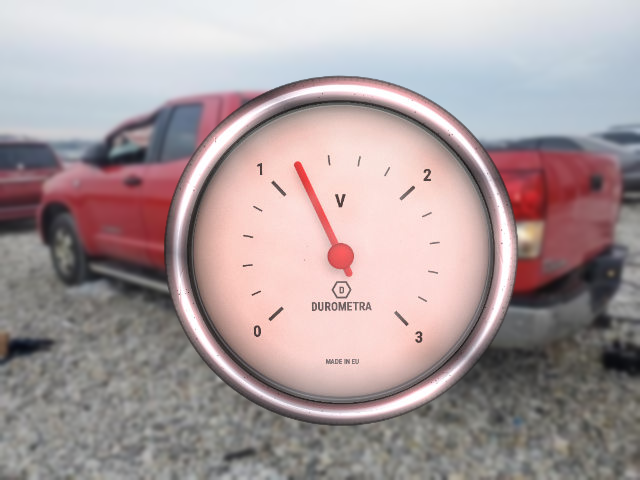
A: 1.2 V
